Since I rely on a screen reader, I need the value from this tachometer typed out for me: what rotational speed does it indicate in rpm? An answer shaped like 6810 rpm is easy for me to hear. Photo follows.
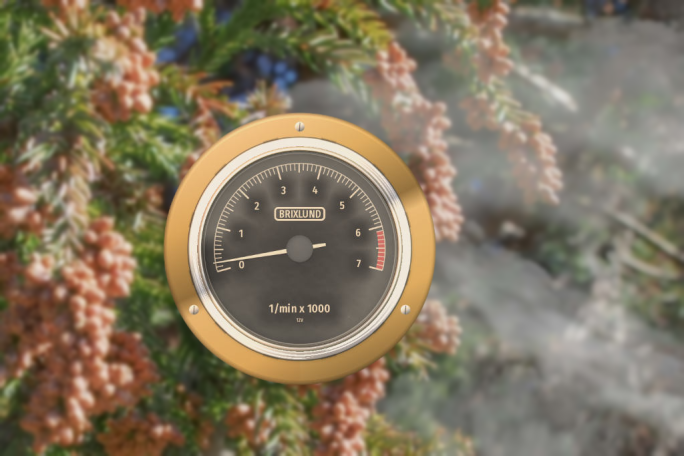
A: 200 rpm
